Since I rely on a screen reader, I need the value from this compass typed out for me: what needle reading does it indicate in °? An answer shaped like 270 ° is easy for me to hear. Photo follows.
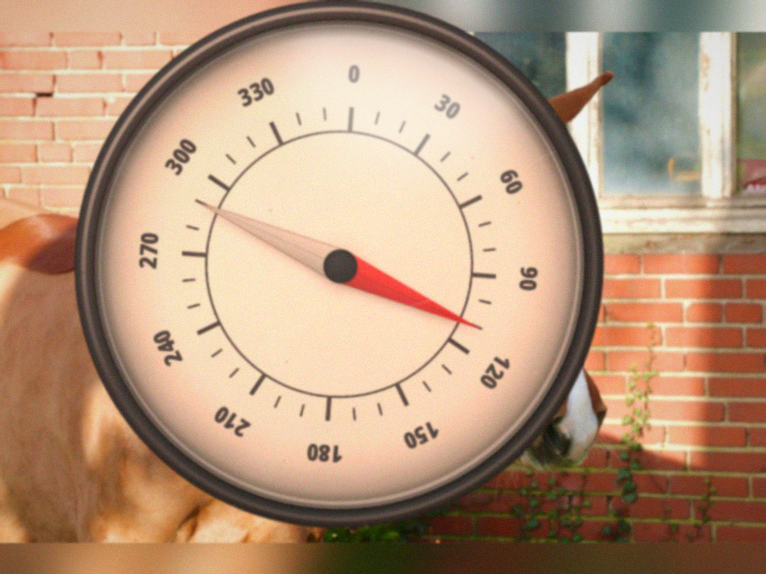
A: 110 °
